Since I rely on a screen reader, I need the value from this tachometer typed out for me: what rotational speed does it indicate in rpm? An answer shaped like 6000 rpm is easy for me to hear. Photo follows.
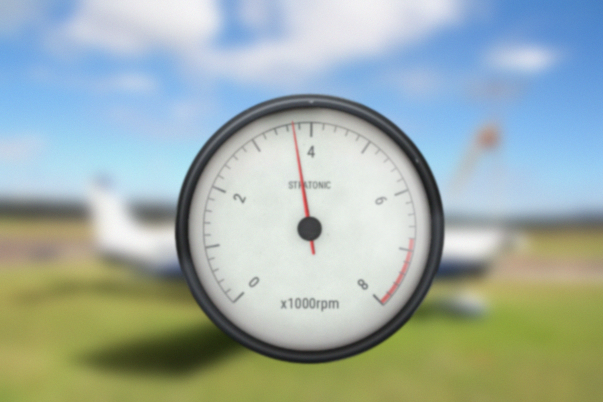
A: 3700 rpm
